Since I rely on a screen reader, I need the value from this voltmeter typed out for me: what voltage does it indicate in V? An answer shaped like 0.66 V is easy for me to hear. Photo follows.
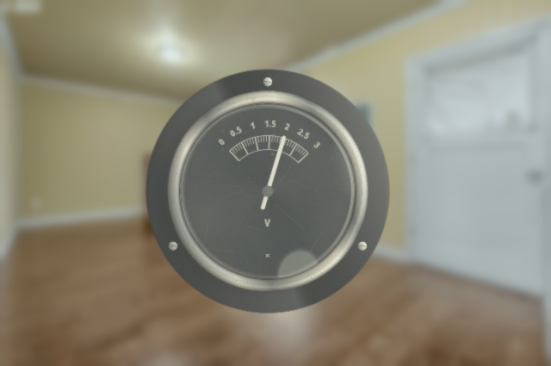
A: 2 V
